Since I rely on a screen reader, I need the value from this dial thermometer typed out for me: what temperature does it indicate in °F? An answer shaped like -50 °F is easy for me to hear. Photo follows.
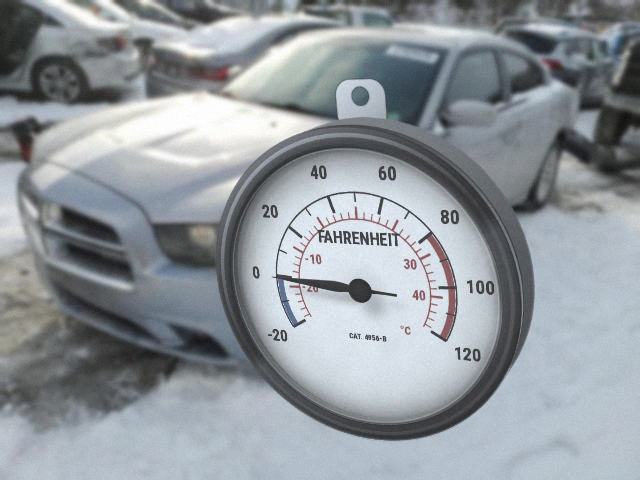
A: 0 °F
